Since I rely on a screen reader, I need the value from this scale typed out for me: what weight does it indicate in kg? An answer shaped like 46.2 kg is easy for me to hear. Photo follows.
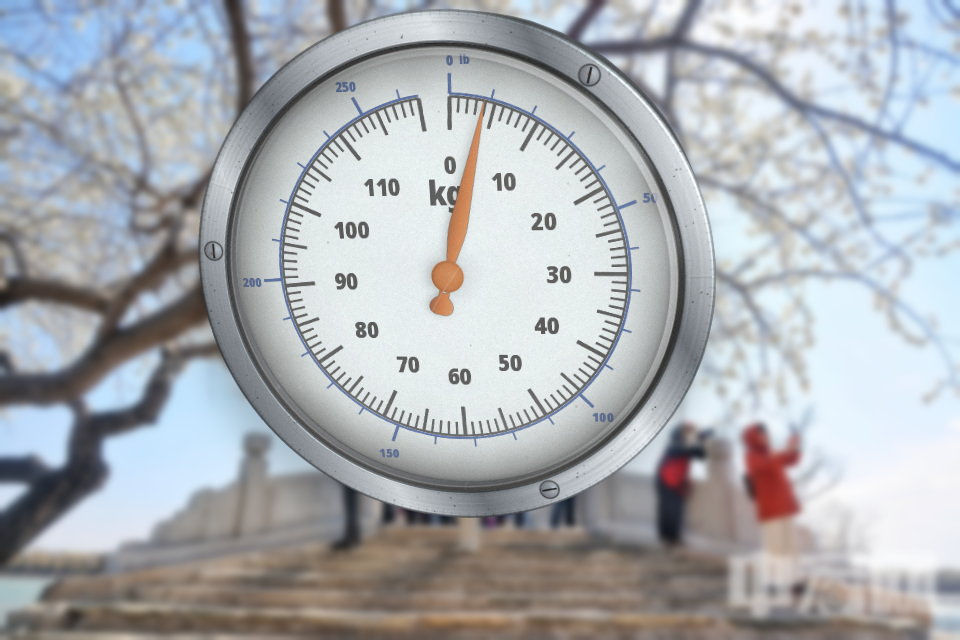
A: 4 kg
